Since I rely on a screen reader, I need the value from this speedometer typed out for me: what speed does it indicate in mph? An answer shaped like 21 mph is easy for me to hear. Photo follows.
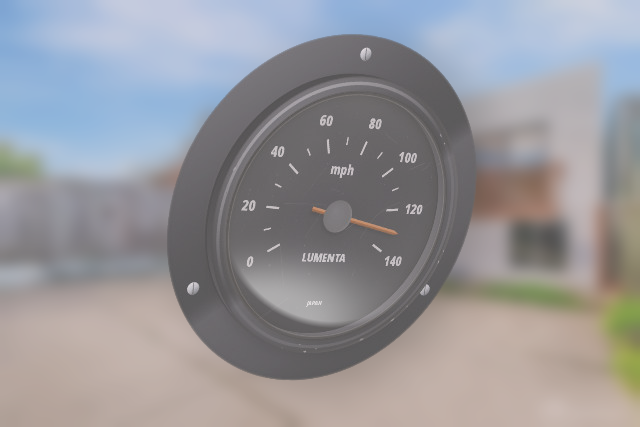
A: 130 mph
